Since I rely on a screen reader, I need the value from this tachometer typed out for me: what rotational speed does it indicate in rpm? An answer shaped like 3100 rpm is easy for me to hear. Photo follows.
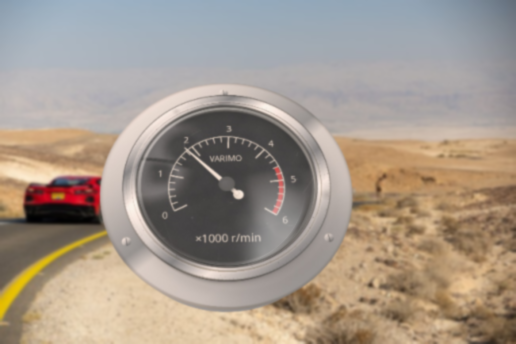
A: 1800 rpm
